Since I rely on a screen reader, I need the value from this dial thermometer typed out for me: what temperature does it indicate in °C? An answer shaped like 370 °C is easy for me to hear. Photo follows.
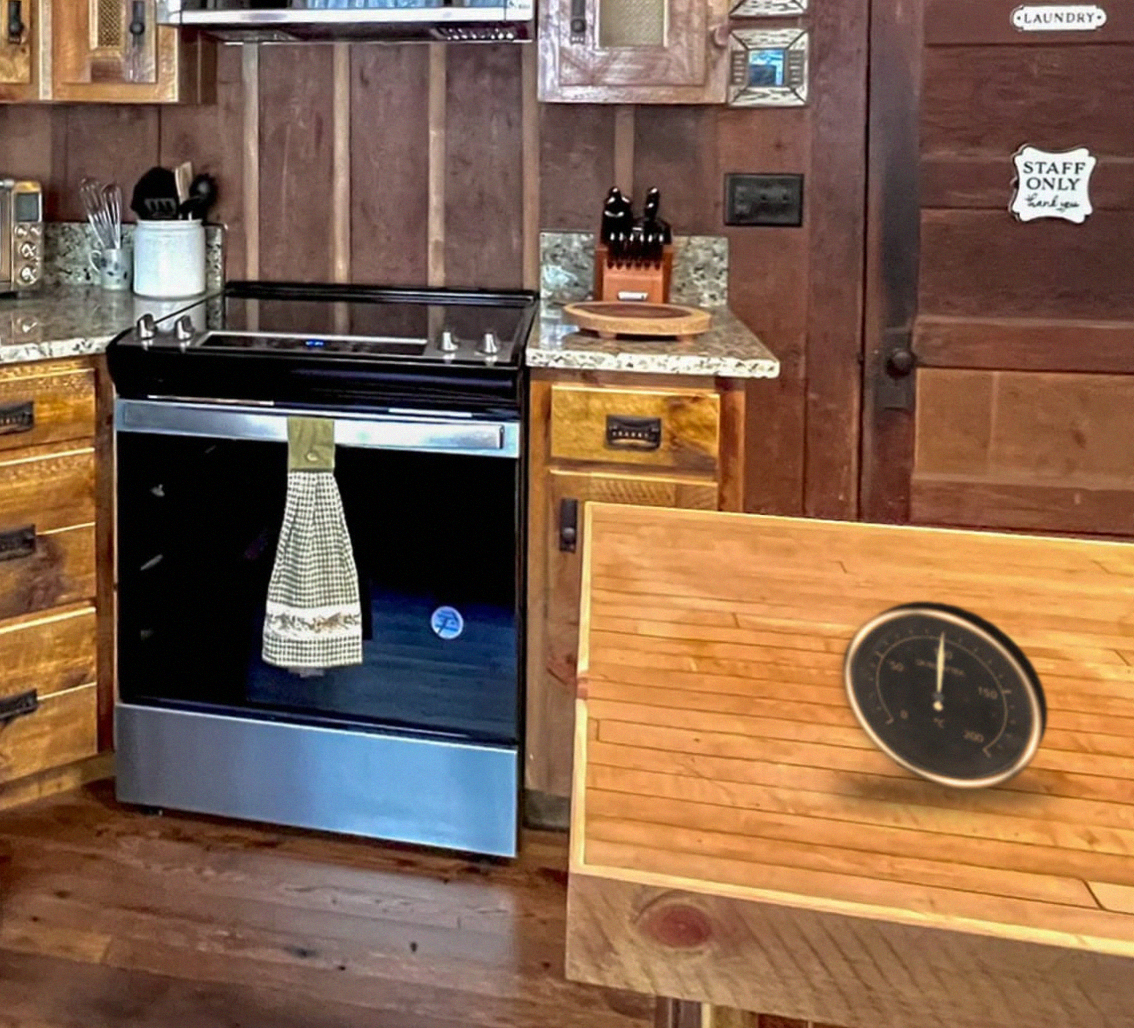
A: 100 °C
